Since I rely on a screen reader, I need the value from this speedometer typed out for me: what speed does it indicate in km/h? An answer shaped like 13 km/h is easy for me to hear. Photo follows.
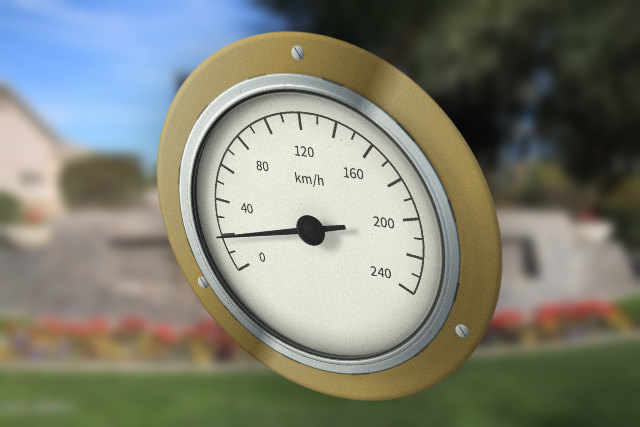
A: 20 km/h
